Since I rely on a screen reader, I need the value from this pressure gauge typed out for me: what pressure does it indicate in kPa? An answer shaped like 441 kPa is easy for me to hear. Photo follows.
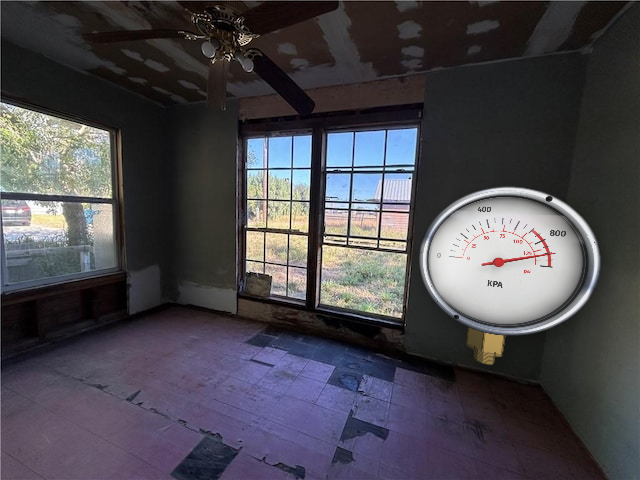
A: 900 kPa
